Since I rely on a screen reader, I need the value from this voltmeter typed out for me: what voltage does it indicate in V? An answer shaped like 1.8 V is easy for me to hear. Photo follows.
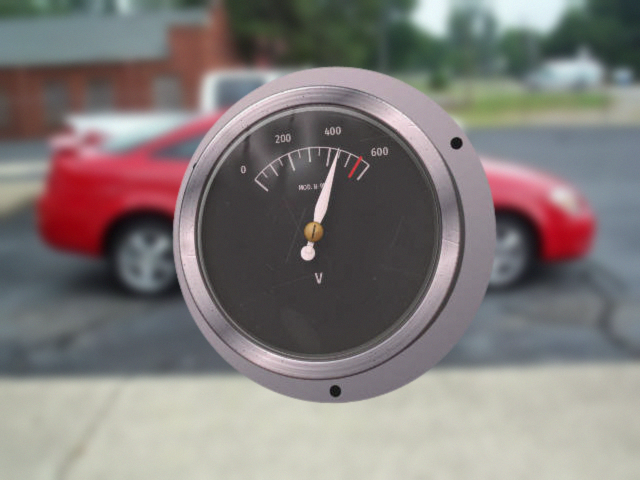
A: 450 V
